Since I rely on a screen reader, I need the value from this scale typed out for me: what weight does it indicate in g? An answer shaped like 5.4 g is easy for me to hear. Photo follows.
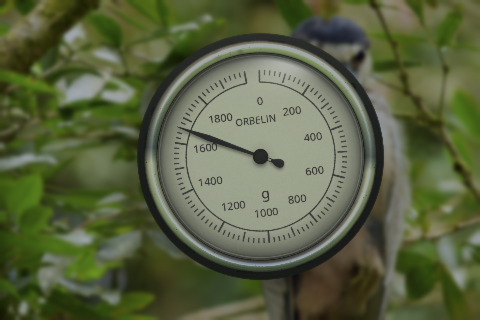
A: 1660 g
